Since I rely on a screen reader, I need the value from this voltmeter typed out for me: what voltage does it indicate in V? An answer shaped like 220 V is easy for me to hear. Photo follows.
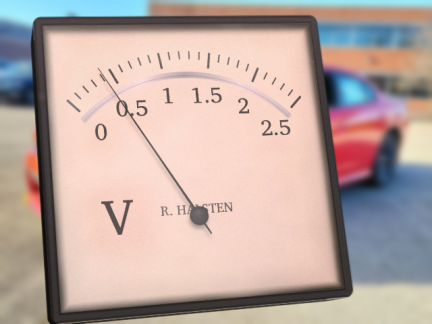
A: 0.4 V
